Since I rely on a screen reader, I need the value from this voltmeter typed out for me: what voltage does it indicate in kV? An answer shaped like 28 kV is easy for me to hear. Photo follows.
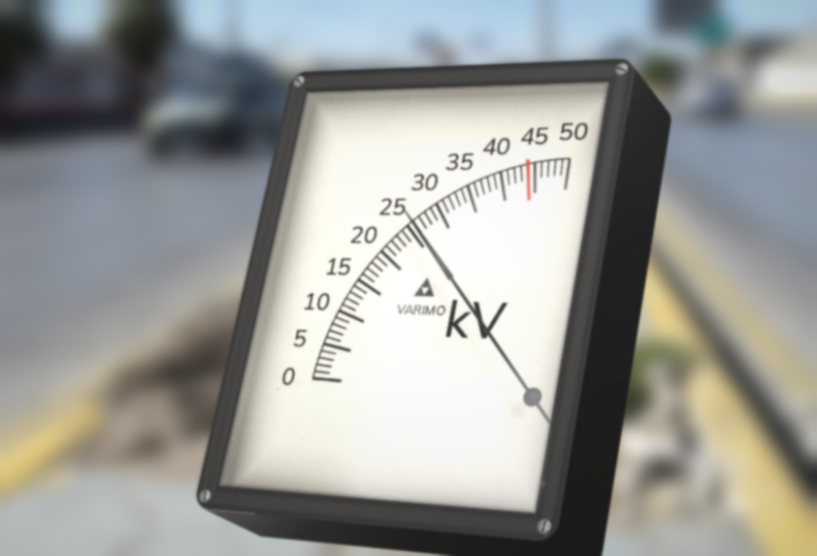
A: 26 kV
